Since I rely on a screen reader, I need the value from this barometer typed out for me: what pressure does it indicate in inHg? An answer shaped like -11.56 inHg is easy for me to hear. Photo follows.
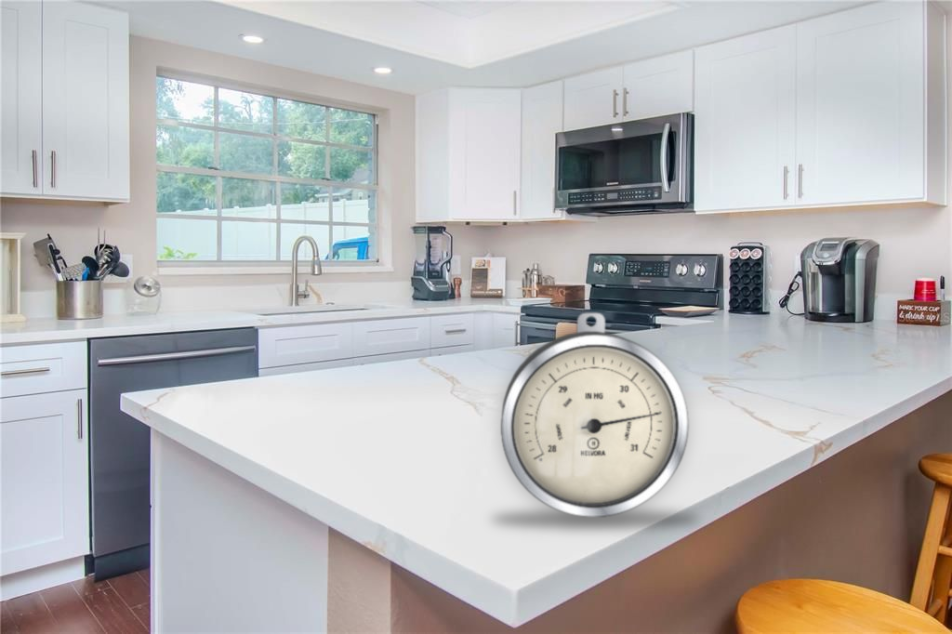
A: 30.5 inHg
